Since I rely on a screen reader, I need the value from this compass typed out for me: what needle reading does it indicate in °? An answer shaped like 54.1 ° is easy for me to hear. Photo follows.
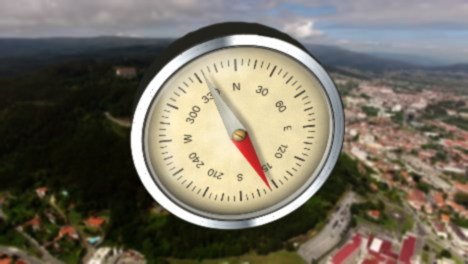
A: 155 °
